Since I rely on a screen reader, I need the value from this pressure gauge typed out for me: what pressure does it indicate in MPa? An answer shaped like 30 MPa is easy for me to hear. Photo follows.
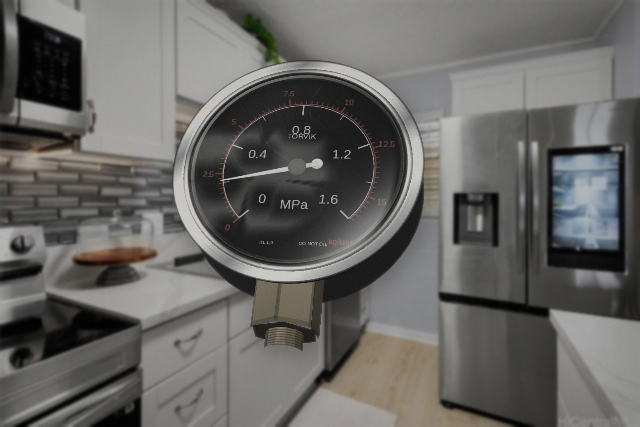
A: 0.2 MPa
